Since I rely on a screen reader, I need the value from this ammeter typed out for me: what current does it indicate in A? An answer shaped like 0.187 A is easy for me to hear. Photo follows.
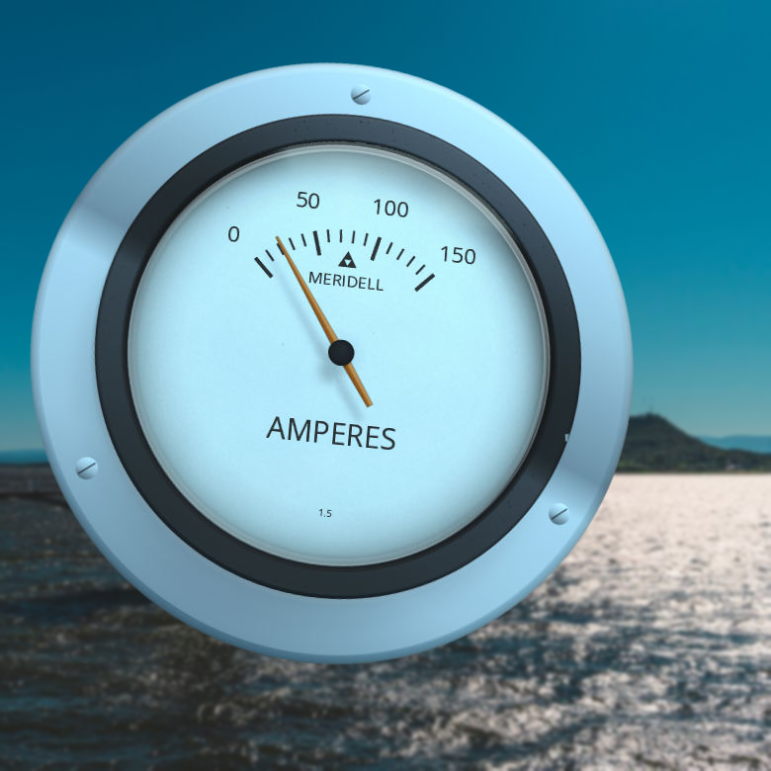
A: 20 A
